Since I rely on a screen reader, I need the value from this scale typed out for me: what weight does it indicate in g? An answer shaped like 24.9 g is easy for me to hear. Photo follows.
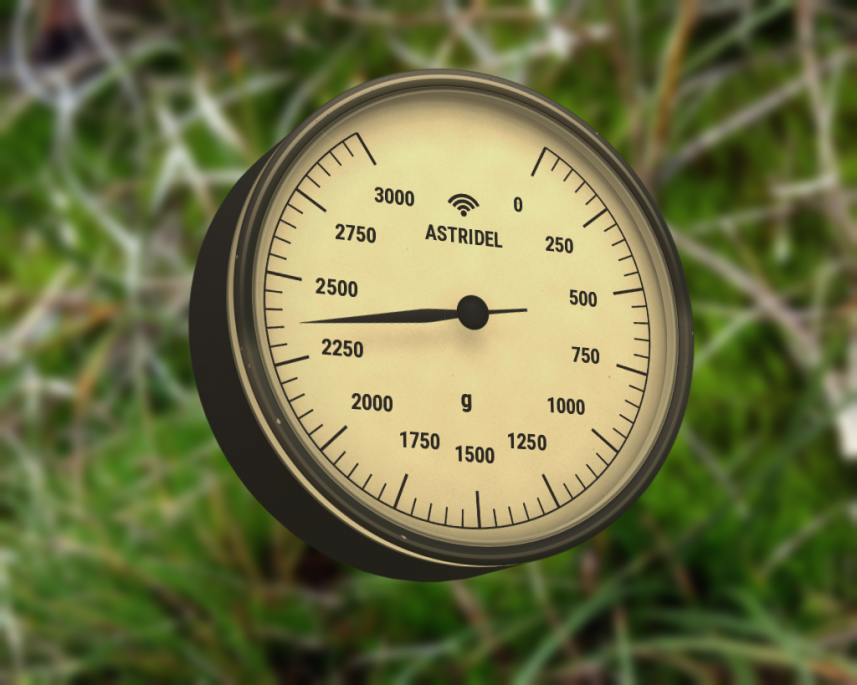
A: 2350 g
